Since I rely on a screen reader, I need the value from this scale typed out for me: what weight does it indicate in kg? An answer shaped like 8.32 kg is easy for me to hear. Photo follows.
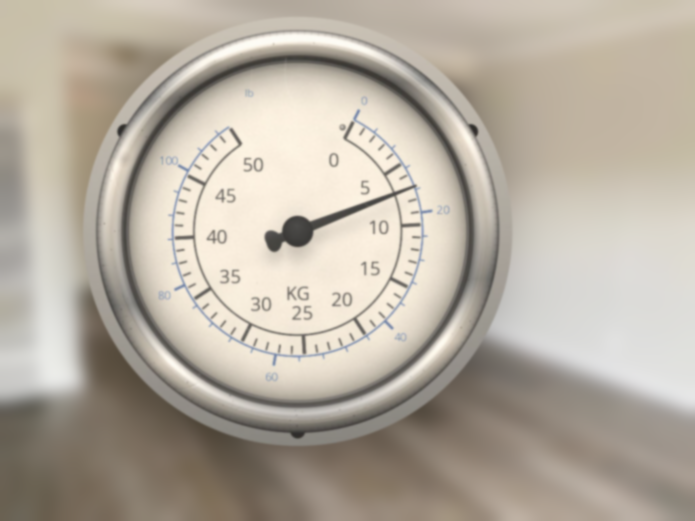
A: 7 kg
